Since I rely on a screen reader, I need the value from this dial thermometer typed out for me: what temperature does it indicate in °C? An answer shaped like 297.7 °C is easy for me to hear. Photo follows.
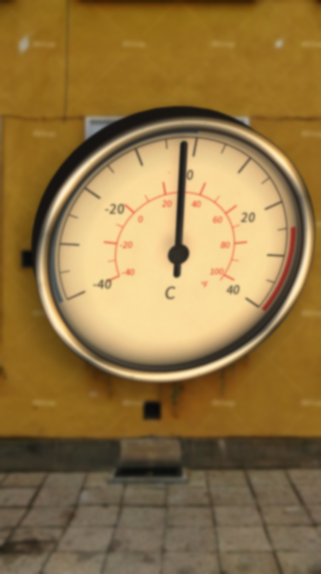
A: -2.5 °C
